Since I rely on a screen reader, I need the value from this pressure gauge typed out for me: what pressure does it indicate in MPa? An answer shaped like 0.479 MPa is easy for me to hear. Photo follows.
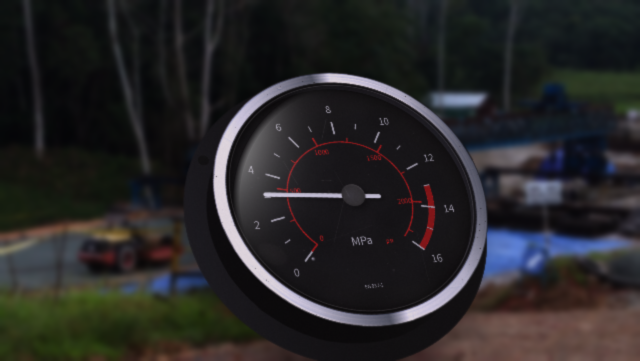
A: 3 MPa
